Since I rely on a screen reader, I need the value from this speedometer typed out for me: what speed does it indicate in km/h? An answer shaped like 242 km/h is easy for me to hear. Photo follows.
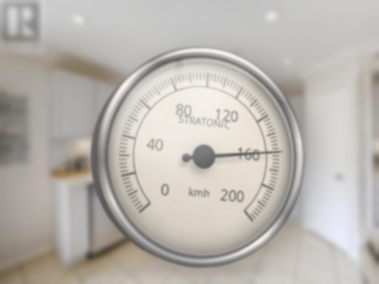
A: 160 km/h
